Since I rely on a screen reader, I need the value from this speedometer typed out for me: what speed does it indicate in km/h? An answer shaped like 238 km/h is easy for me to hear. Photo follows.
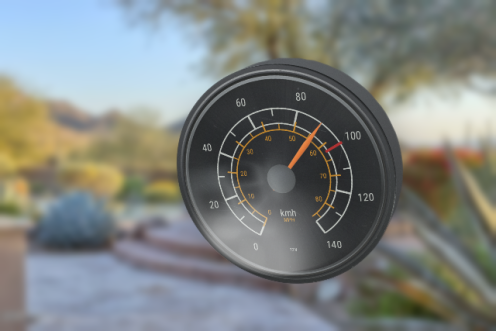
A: 90 km/h
